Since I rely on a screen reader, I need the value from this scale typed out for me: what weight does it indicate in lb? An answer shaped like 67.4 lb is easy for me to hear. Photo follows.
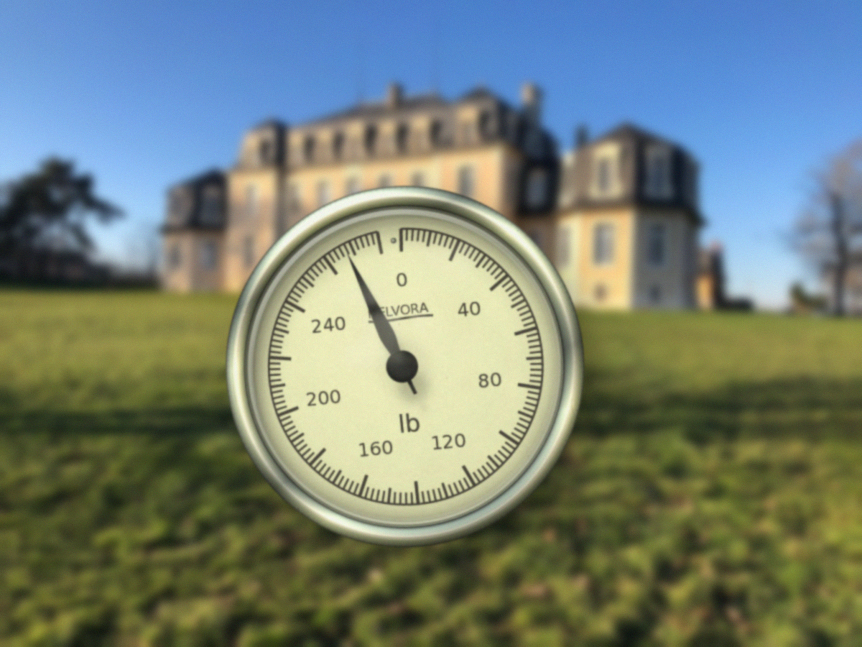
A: 268 lb
